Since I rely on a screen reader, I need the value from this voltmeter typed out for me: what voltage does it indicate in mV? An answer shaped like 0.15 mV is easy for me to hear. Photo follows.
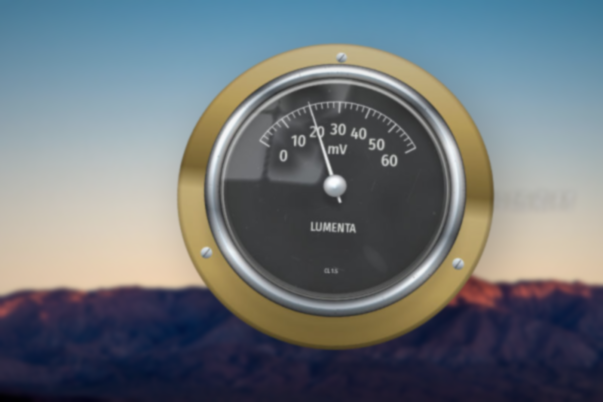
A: 20 mV
